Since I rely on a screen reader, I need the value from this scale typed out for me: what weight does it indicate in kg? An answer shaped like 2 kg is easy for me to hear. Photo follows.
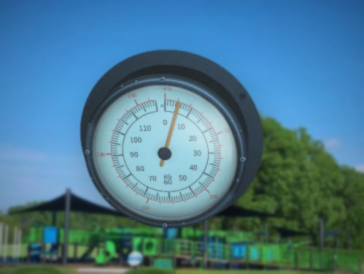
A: 5 kg
